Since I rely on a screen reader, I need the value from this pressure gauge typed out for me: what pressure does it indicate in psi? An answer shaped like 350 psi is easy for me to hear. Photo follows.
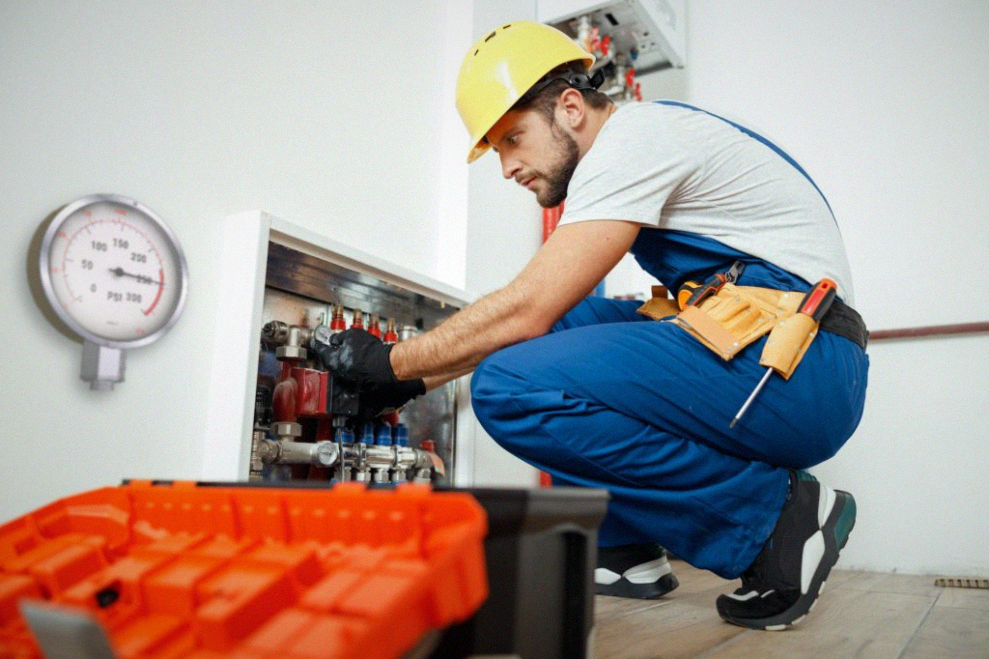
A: 250 psi
